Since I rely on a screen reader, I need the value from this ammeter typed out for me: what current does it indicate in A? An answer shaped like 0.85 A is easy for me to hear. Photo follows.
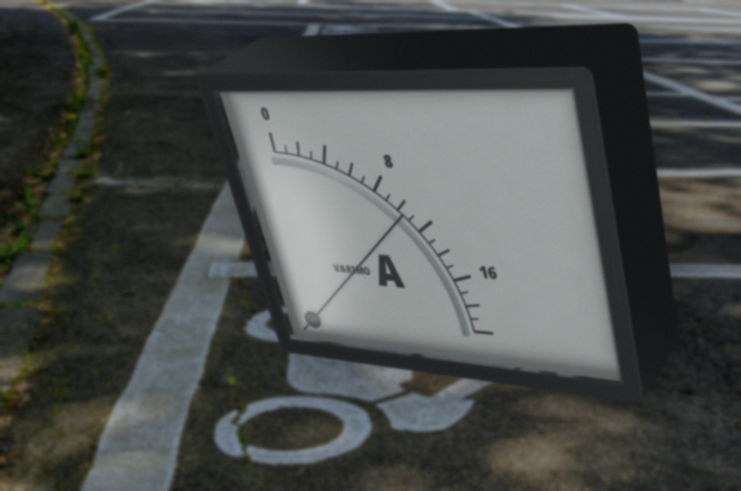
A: 10.5 A
